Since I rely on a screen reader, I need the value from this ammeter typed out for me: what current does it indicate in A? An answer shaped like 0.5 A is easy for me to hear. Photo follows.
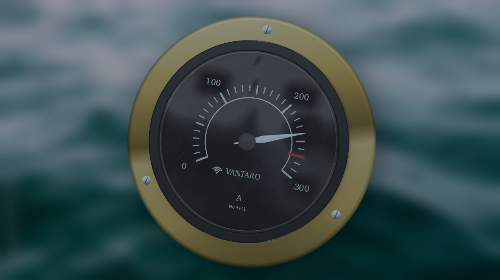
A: 240 A
